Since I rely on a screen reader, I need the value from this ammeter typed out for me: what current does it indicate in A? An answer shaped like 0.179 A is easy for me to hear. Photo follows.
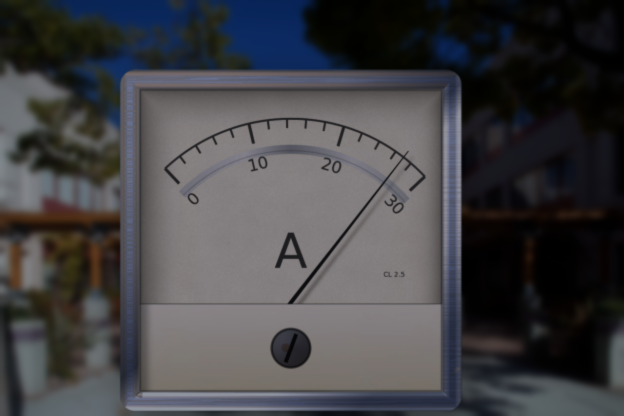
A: 27 A
